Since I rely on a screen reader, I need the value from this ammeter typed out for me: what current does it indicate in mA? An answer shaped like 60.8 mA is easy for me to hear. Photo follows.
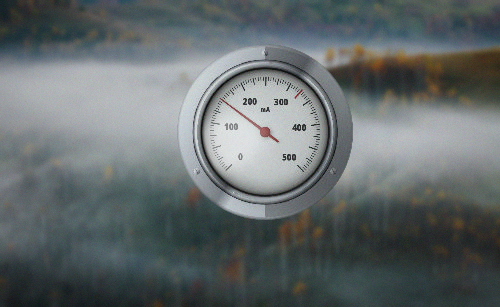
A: 150 mA
